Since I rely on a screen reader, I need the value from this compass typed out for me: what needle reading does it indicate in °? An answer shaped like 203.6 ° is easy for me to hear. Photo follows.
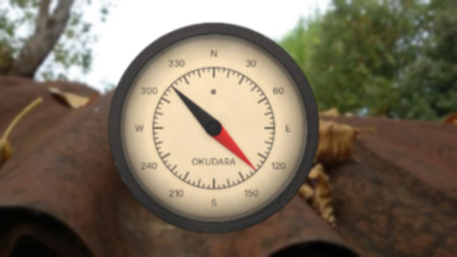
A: 135 °
